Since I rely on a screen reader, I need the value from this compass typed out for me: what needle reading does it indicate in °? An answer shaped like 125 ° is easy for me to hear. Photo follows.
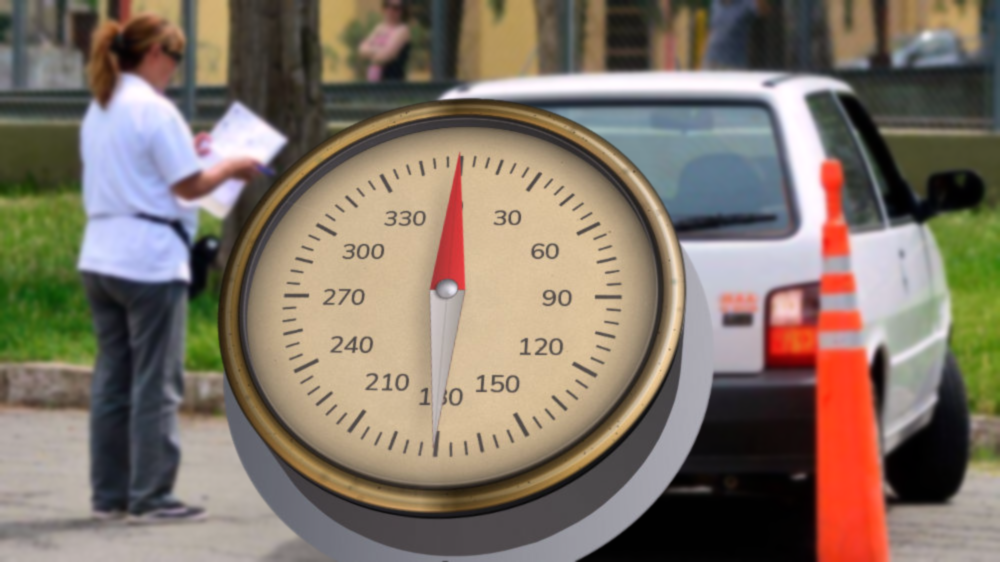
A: 0 °
